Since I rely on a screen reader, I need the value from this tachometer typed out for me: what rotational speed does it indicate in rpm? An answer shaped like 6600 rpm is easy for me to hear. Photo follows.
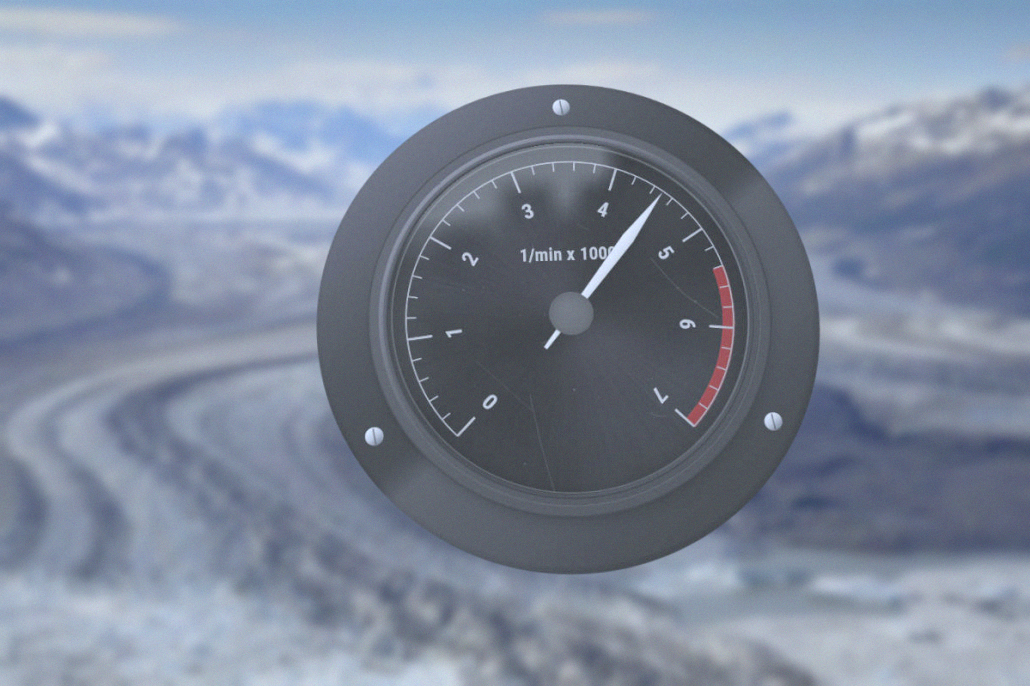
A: 4500 rpm
